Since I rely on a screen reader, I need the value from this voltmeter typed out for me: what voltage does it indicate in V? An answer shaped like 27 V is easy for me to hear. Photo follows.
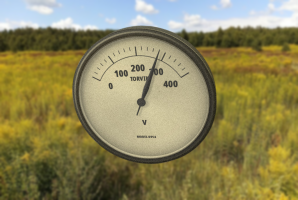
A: 280 V
